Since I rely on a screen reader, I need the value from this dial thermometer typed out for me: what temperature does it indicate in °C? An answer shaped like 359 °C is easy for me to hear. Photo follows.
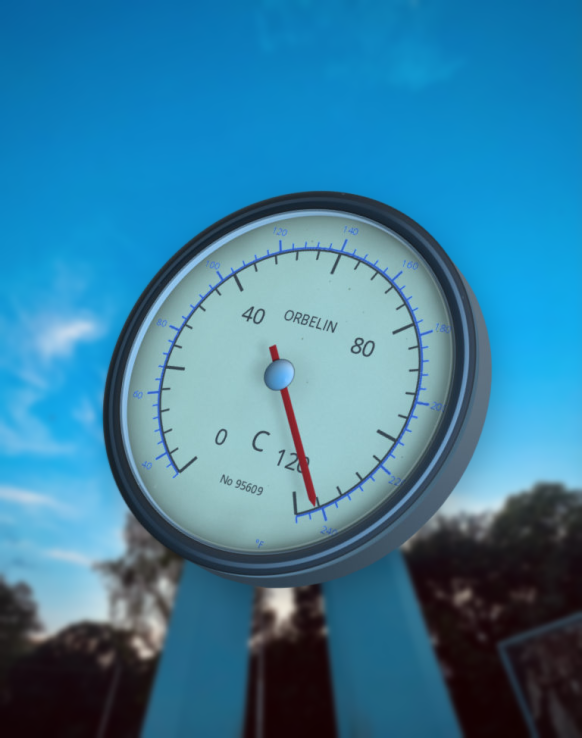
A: 116 °C
